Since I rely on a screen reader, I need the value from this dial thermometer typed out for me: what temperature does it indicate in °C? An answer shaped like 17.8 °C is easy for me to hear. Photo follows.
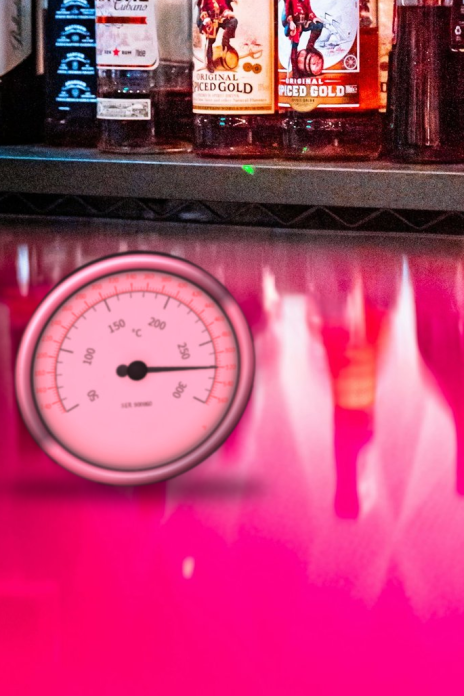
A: 270 °C
